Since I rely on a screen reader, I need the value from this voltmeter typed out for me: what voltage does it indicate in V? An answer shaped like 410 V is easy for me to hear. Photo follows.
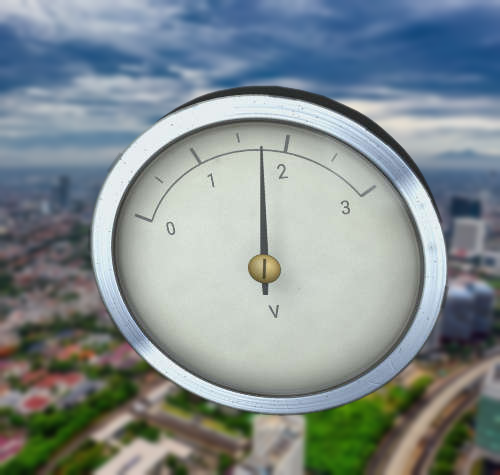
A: 1.75 V
